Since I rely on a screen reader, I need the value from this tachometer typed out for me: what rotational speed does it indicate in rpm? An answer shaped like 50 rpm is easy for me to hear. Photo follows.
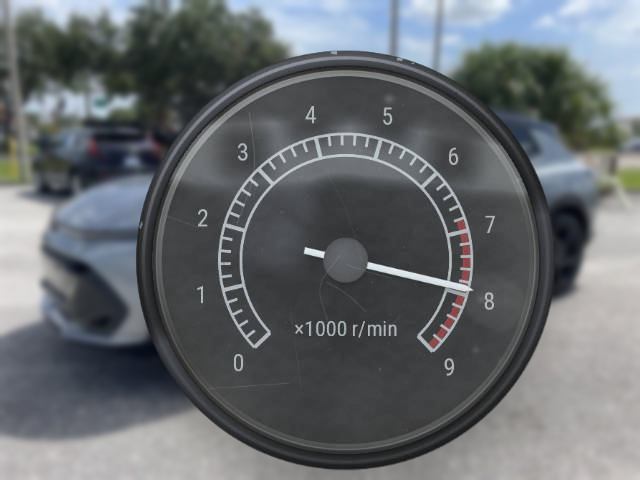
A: 7900 rpm
